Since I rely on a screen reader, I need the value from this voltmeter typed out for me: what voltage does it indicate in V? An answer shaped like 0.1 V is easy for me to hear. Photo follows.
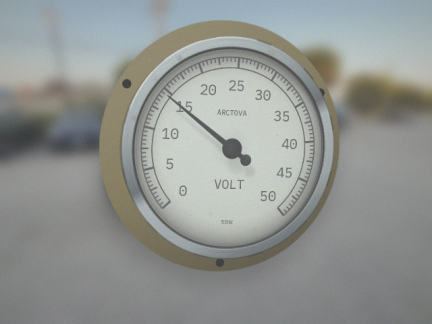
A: 14.5 V
